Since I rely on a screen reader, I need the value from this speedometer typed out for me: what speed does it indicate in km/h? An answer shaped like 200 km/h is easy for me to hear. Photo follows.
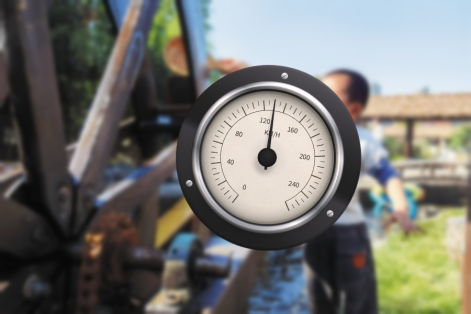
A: 130 km/h
